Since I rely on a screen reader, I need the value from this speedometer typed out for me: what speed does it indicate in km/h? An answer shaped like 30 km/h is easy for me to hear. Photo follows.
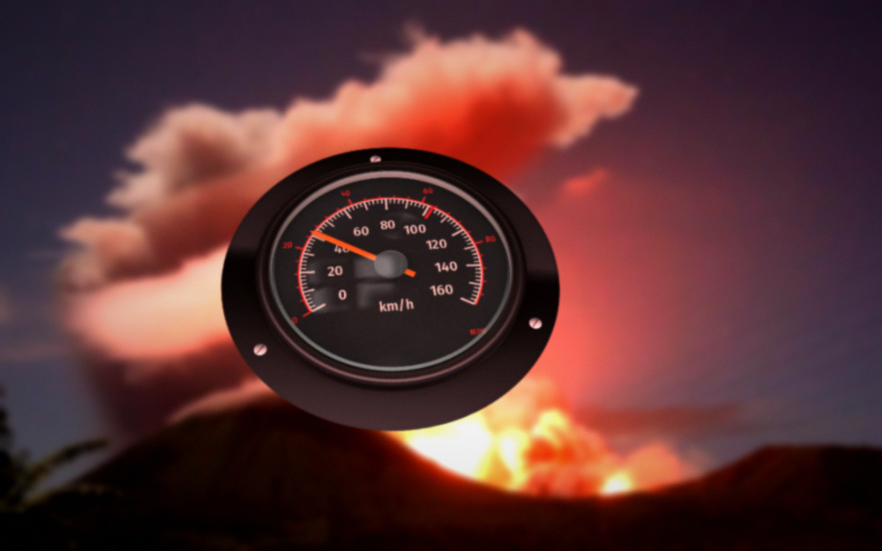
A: 40 km/h
